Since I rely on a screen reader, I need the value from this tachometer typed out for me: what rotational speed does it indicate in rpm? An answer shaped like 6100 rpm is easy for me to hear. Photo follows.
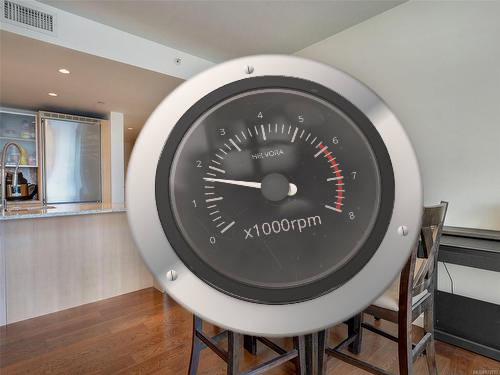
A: 1600 rpm
